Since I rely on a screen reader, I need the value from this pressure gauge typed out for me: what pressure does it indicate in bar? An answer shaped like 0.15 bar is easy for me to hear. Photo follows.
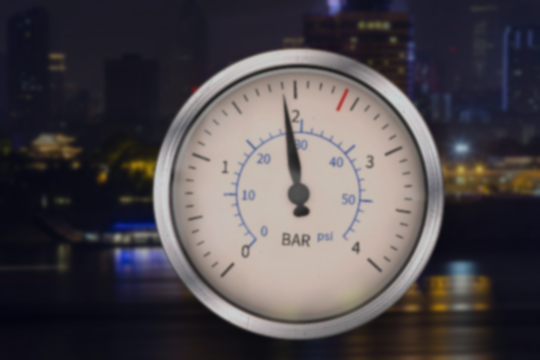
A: 1.9 bar
